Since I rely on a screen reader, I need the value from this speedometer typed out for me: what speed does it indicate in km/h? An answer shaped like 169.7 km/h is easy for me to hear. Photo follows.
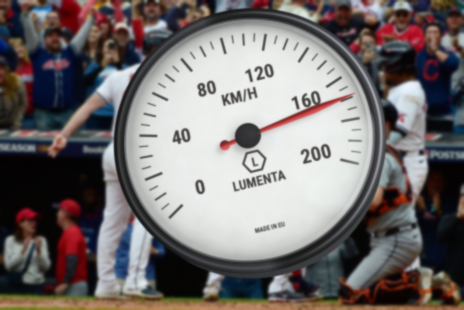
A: 170 km/h
